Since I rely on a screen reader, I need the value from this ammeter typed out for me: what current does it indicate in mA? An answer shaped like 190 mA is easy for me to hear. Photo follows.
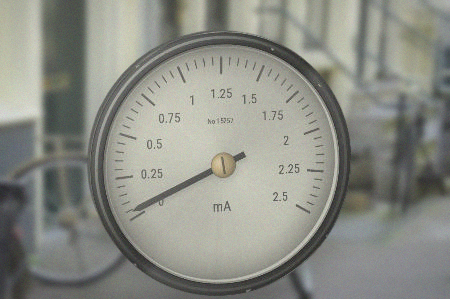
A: 0.05 mA
